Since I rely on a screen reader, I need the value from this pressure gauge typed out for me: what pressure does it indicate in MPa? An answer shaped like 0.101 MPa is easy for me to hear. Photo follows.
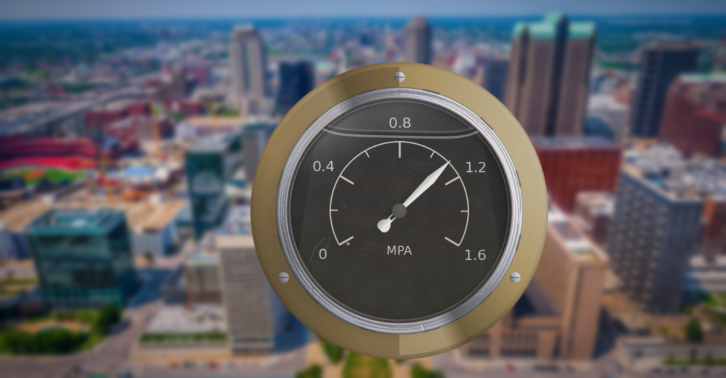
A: 1.1 MPa
